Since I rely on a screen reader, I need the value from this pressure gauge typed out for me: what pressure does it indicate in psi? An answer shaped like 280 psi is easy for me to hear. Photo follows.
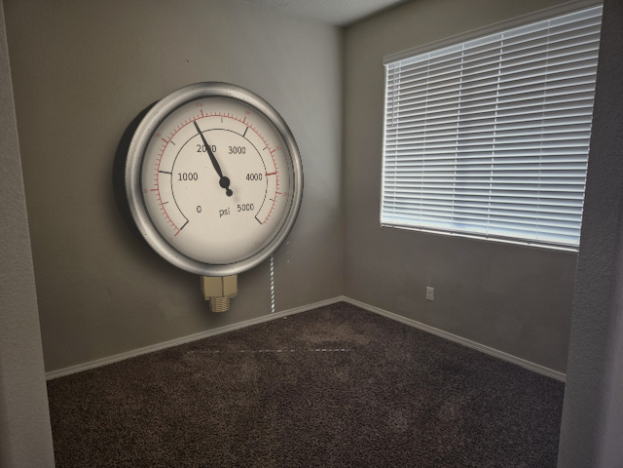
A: 2000 psi
